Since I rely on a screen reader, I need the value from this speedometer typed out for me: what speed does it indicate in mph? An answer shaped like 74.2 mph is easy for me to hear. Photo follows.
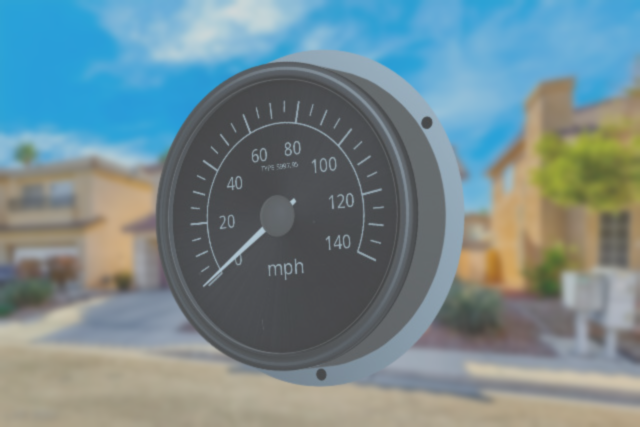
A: 0 mph
